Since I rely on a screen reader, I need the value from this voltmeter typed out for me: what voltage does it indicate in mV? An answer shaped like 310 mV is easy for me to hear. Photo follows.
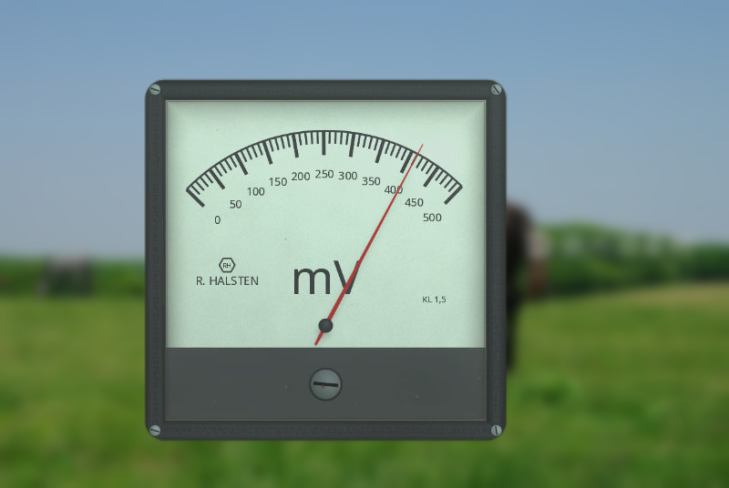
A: 410 mV
